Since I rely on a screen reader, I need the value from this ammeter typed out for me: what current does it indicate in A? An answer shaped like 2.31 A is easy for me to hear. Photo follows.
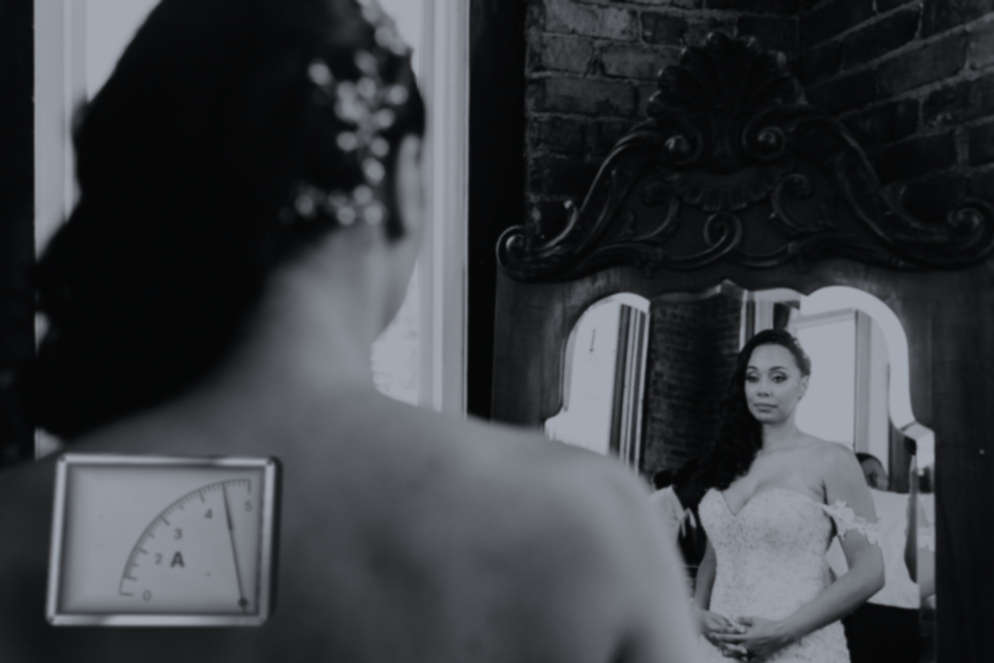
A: 4.5 A
